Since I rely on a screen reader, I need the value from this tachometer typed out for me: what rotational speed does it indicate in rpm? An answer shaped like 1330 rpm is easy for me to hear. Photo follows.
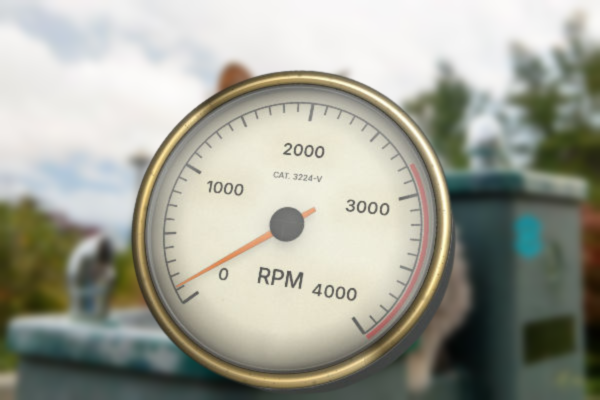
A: 100 rpm
